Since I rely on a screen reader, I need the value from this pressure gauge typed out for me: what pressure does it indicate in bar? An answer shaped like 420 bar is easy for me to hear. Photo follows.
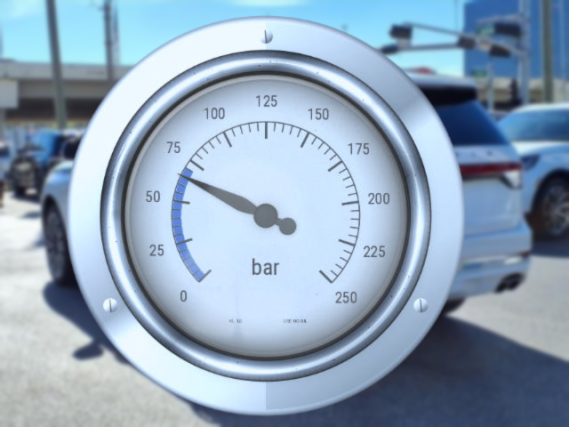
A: 65 bar
